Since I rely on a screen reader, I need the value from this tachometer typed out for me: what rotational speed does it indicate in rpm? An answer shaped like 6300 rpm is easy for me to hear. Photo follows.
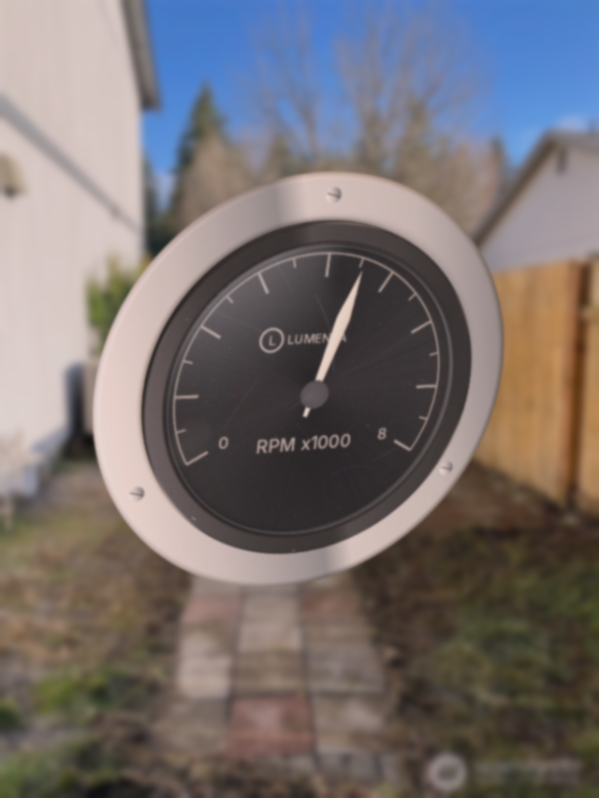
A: 4500 rpm
